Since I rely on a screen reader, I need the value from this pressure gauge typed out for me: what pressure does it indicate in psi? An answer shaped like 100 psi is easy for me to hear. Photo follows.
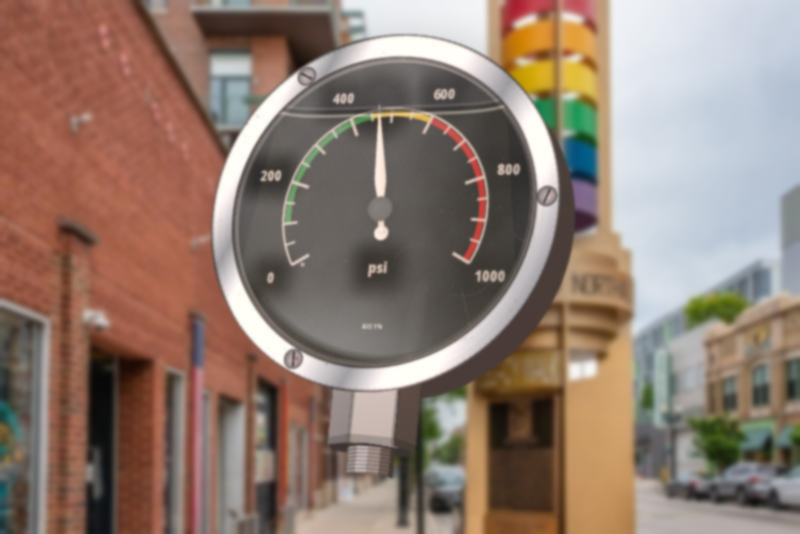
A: 475 psi
